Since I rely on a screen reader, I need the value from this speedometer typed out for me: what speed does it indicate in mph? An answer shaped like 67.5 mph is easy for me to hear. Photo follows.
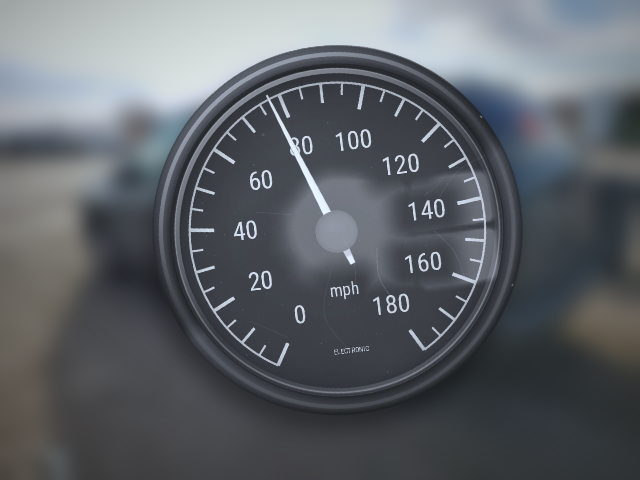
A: 77.5 mph
